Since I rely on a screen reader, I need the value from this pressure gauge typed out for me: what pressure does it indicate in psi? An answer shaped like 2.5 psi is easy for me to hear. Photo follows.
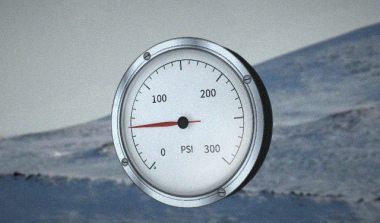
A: 50 psi
